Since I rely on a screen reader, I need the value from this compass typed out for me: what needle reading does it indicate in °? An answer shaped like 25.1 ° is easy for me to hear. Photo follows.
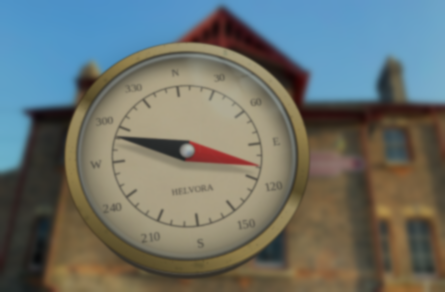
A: 110 °
